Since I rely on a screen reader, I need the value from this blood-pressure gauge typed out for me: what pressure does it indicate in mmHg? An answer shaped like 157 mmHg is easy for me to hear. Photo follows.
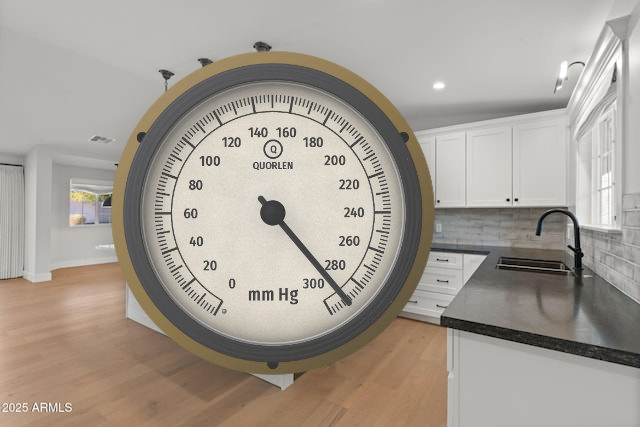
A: 290 mmHg
